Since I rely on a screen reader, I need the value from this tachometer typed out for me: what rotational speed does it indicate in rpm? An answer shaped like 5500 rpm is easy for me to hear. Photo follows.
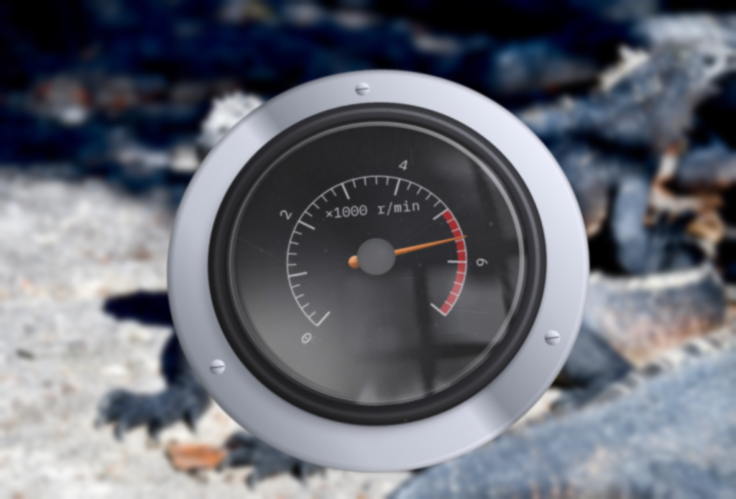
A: 5600 rpm
